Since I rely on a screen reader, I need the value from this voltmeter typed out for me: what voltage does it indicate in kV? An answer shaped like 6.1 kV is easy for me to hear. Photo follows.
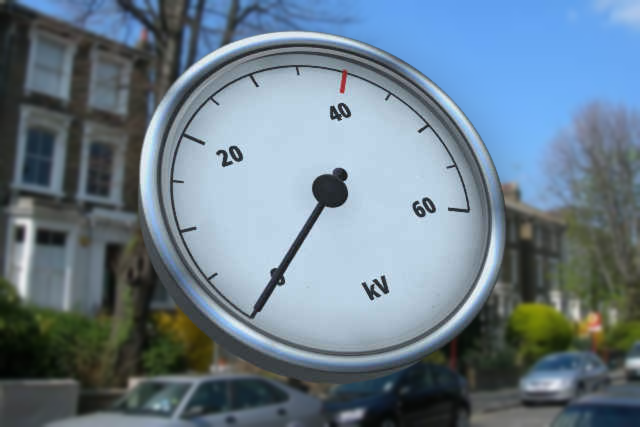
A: 0 kV
